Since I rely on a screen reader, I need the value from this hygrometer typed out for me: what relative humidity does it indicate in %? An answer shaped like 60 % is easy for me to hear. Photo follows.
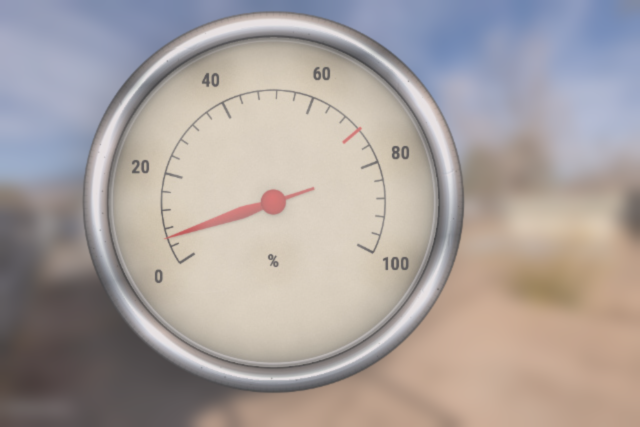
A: 6 %
